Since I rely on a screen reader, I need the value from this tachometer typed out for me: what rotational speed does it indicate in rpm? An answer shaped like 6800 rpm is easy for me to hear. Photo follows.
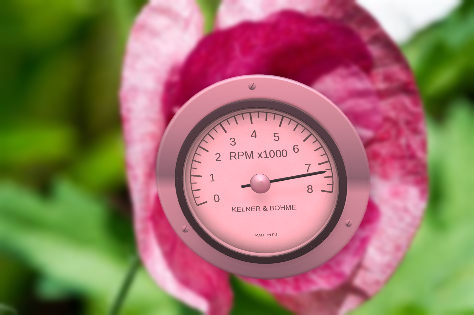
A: 7250 rpm
